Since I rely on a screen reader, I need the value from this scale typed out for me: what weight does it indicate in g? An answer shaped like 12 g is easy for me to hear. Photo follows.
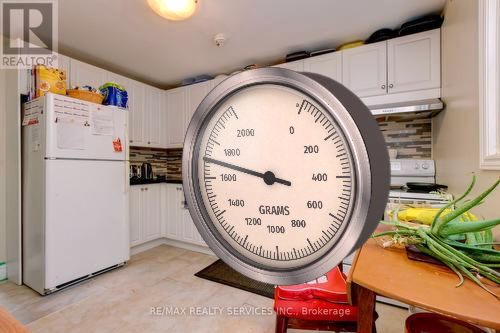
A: 1700 g
